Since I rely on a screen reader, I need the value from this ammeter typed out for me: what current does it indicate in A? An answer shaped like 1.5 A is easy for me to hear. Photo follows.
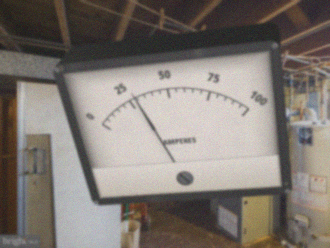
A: 30 A
